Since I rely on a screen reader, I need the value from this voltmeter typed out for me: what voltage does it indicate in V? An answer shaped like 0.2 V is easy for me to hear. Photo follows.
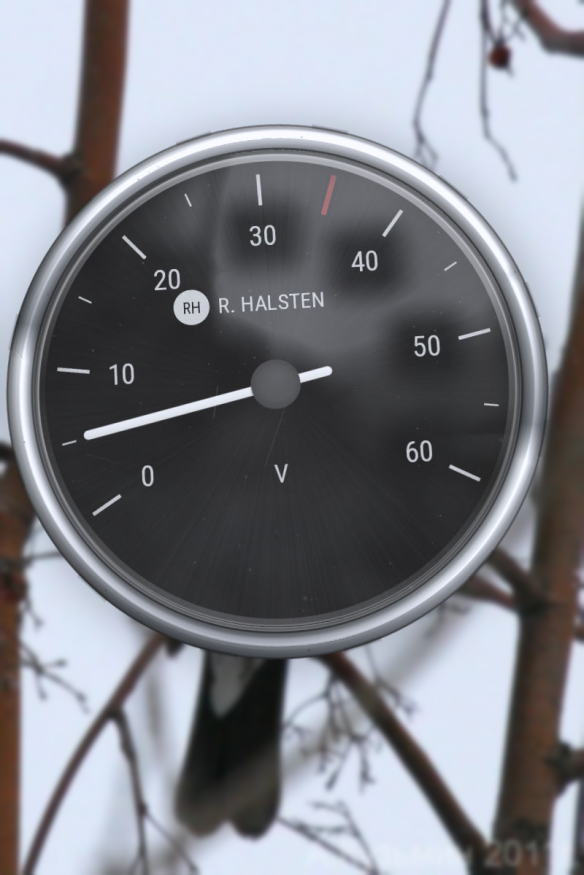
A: 5 V
